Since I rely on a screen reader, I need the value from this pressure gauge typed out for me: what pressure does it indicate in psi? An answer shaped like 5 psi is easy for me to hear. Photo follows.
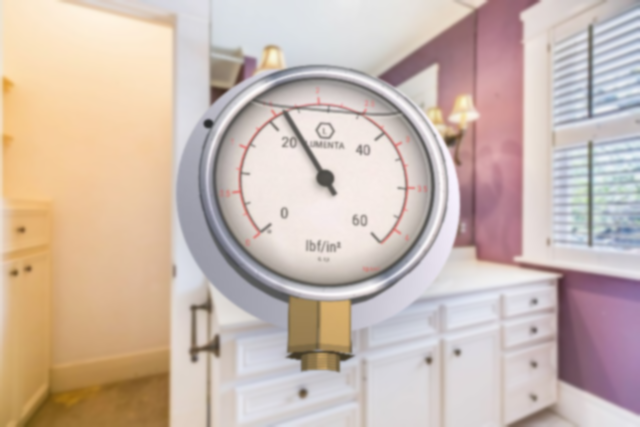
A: 22.5 psi
